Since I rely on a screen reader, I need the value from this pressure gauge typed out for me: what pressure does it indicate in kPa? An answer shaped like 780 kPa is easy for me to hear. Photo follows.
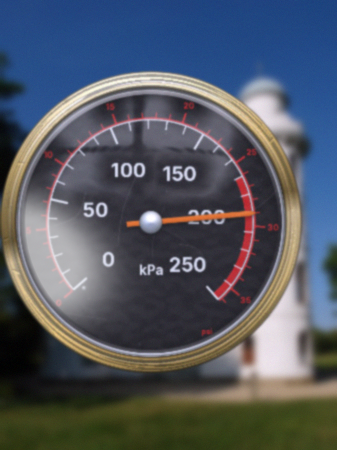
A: 200 kPa
